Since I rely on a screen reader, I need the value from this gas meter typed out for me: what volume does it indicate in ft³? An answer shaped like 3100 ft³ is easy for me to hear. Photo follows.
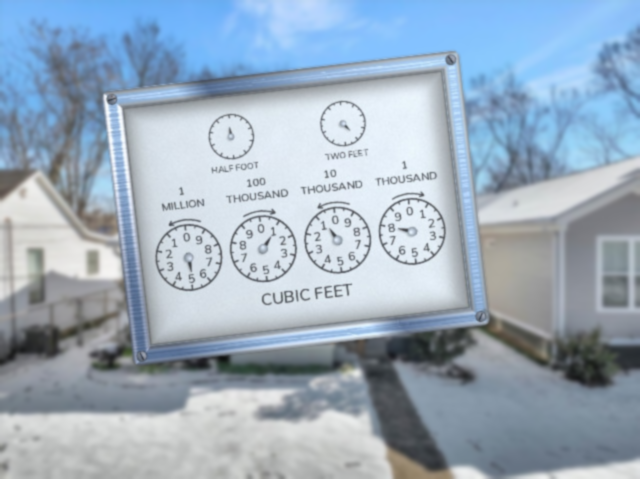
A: 510800 ft³
